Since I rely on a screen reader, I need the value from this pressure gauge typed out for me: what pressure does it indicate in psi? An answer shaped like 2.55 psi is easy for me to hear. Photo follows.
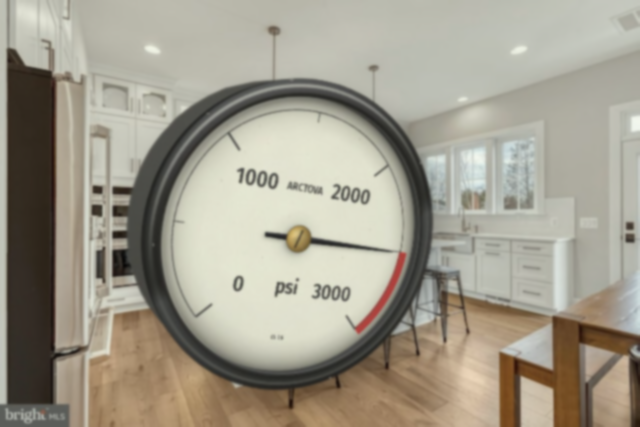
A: 2500 psi
